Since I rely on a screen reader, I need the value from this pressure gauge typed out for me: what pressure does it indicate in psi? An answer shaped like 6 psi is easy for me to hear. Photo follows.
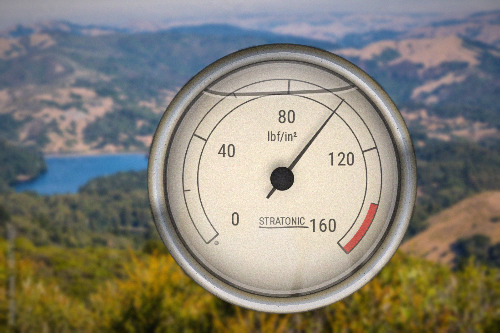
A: 100 psi
